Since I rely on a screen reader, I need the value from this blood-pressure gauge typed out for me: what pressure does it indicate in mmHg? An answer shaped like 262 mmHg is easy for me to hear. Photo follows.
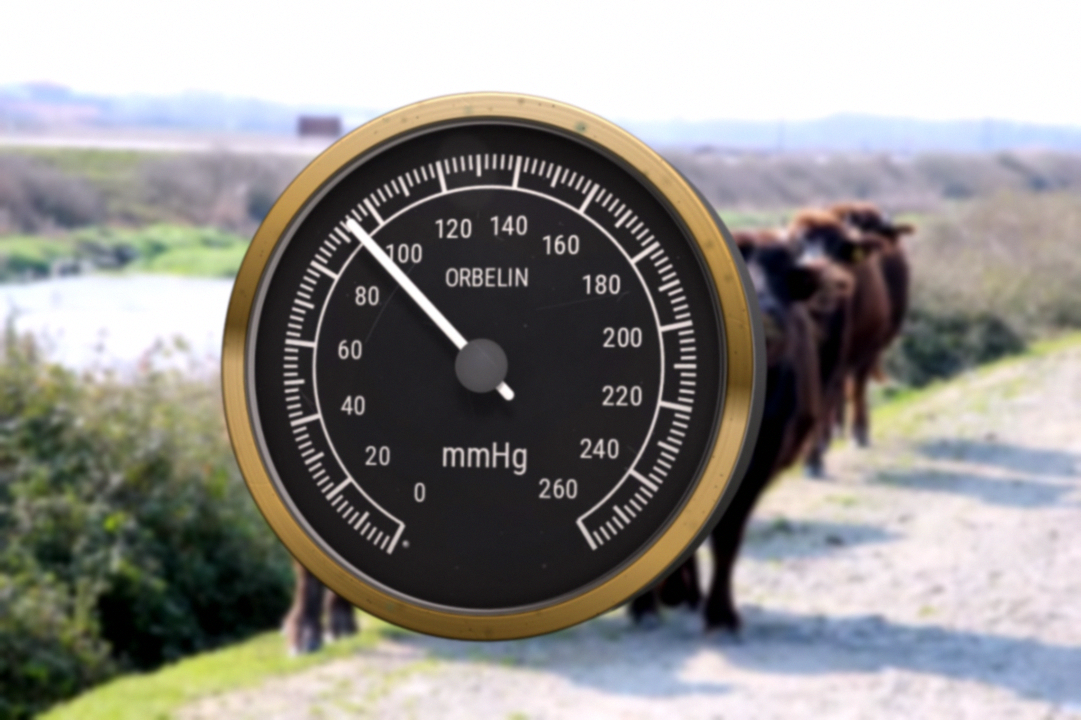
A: 94 mmHg
